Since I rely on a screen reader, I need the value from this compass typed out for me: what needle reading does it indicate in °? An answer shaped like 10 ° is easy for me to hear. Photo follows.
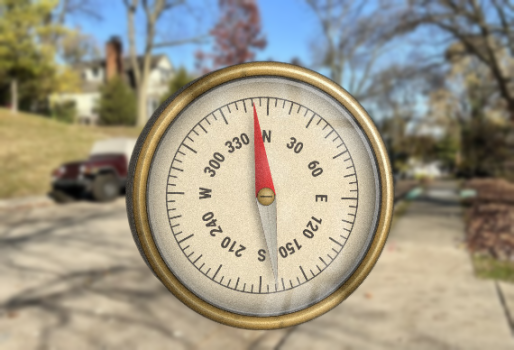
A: 350 °
